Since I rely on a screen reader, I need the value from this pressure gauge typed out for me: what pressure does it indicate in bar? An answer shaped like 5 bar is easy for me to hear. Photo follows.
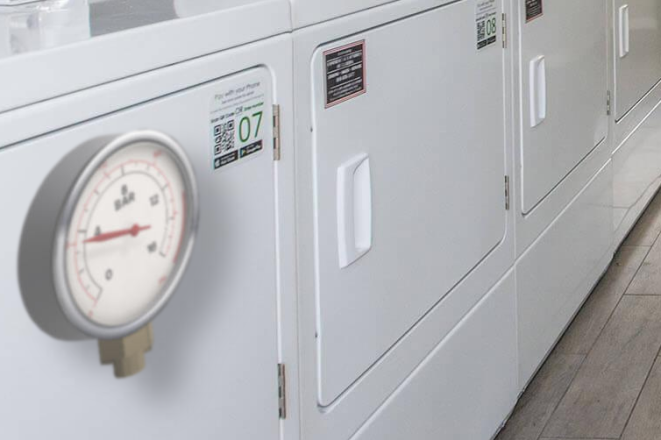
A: 3.5 bar
